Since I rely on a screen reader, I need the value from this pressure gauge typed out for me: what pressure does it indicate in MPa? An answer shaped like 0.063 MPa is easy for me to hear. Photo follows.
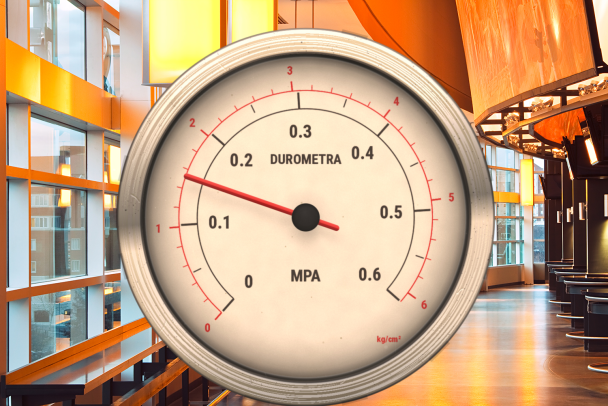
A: 0.15 MPa
